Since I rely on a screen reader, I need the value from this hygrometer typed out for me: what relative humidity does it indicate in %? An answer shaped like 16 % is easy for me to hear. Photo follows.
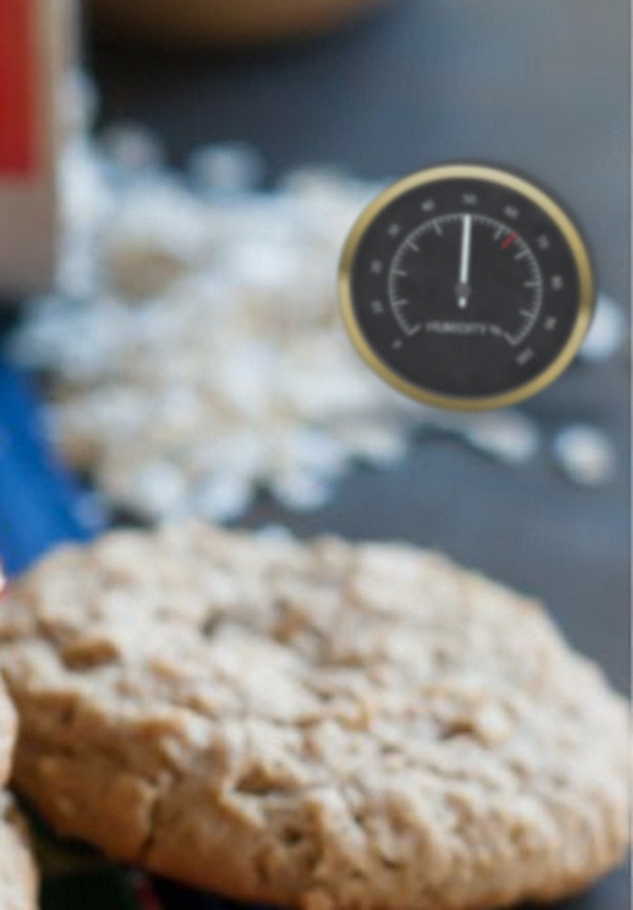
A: 50 %
